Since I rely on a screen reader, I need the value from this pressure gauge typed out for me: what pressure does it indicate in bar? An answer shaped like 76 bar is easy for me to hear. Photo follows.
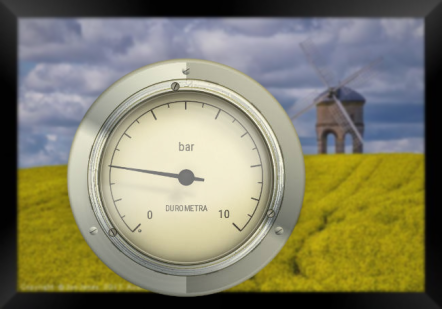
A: 2 bar
